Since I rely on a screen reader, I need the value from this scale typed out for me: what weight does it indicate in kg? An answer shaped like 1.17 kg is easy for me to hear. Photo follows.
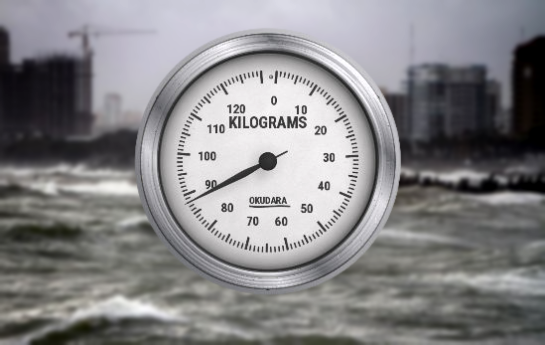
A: 88 kg
